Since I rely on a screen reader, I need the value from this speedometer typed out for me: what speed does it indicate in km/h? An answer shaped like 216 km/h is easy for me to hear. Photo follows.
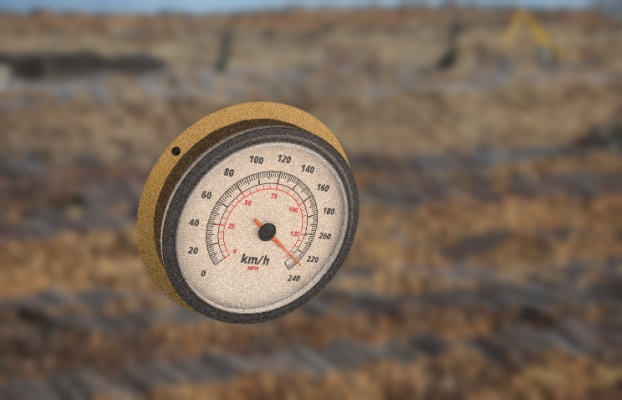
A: 230 km/h
